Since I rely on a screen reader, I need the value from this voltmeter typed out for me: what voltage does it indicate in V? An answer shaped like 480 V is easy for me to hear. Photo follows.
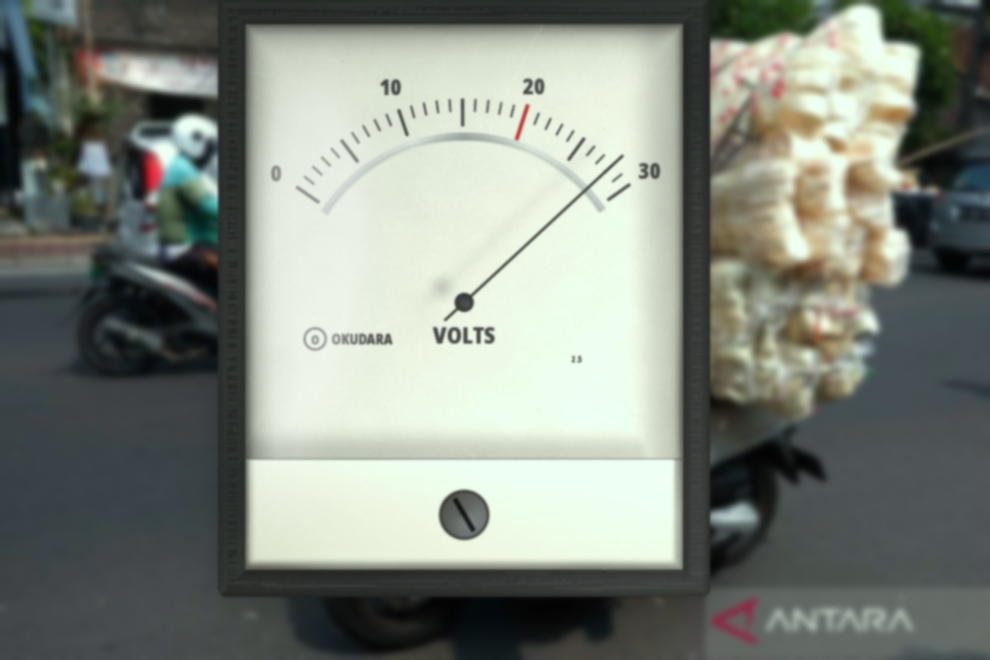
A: 28 V
